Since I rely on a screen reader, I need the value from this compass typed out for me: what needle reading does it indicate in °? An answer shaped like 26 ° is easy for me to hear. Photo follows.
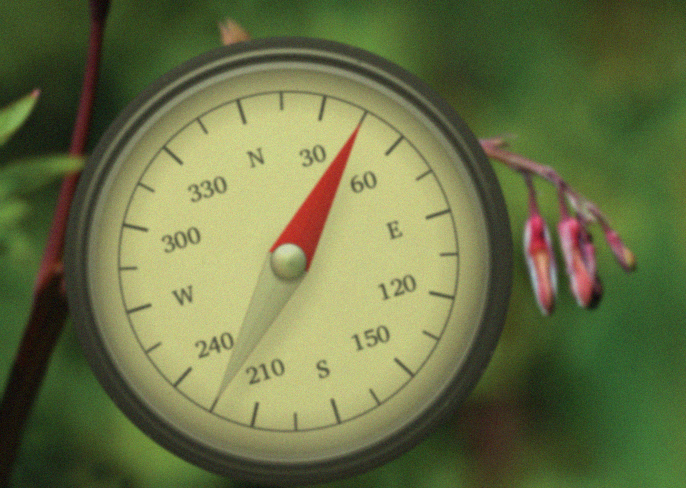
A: 45 °
